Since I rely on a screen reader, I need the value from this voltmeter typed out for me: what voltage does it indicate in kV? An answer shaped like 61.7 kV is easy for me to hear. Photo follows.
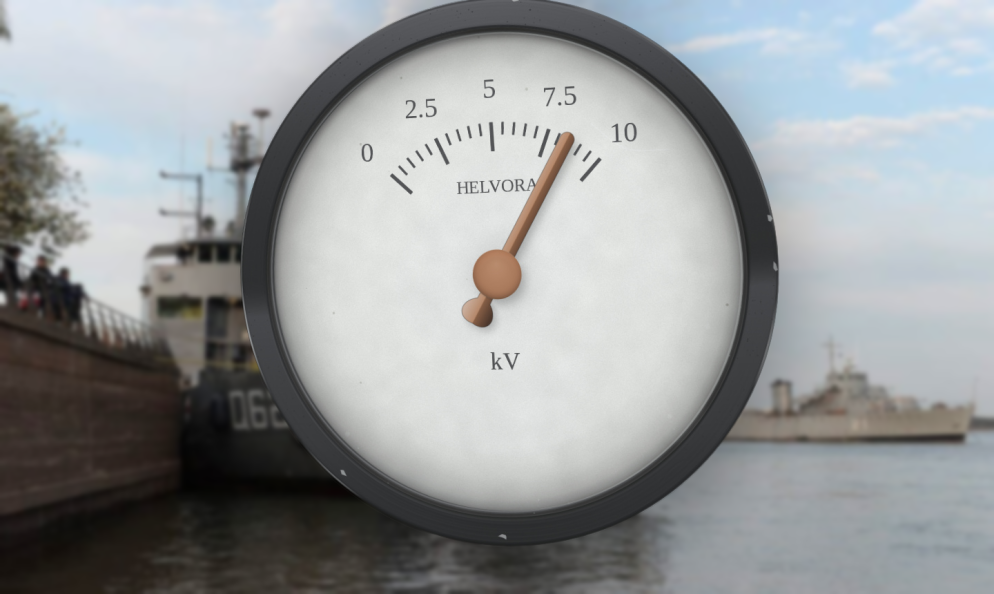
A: 8.5 kV
